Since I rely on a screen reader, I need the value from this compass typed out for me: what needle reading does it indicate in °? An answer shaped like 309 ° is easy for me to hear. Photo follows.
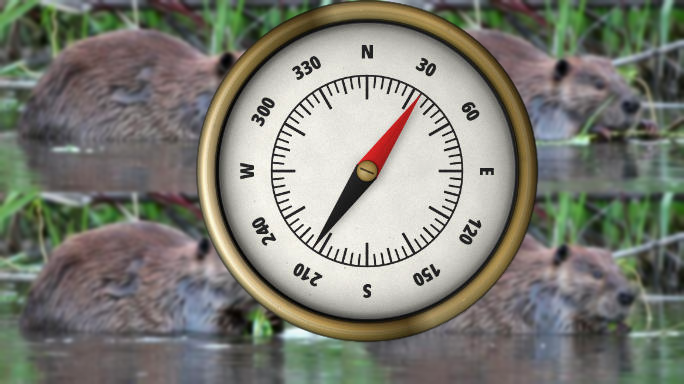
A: 35 °
